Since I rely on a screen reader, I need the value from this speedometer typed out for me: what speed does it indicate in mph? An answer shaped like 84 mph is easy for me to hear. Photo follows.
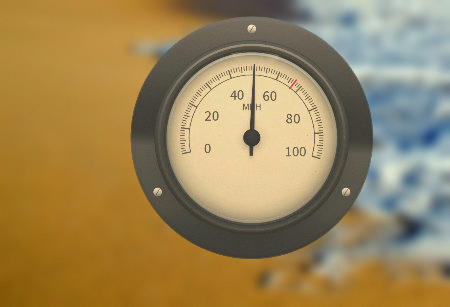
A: 50 mph
